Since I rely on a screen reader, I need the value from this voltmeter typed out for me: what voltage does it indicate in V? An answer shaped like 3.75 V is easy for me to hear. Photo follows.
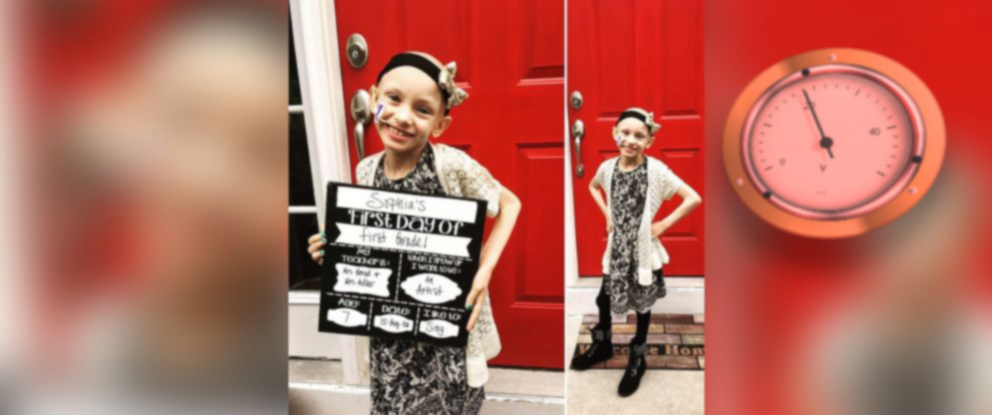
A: 20 V
